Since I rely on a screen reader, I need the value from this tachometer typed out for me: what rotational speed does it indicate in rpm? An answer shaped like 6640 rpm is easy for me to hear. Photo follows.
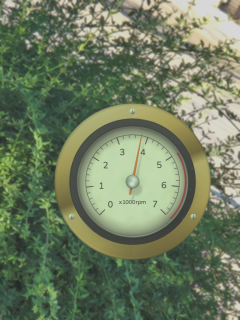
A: 3800 rpm
